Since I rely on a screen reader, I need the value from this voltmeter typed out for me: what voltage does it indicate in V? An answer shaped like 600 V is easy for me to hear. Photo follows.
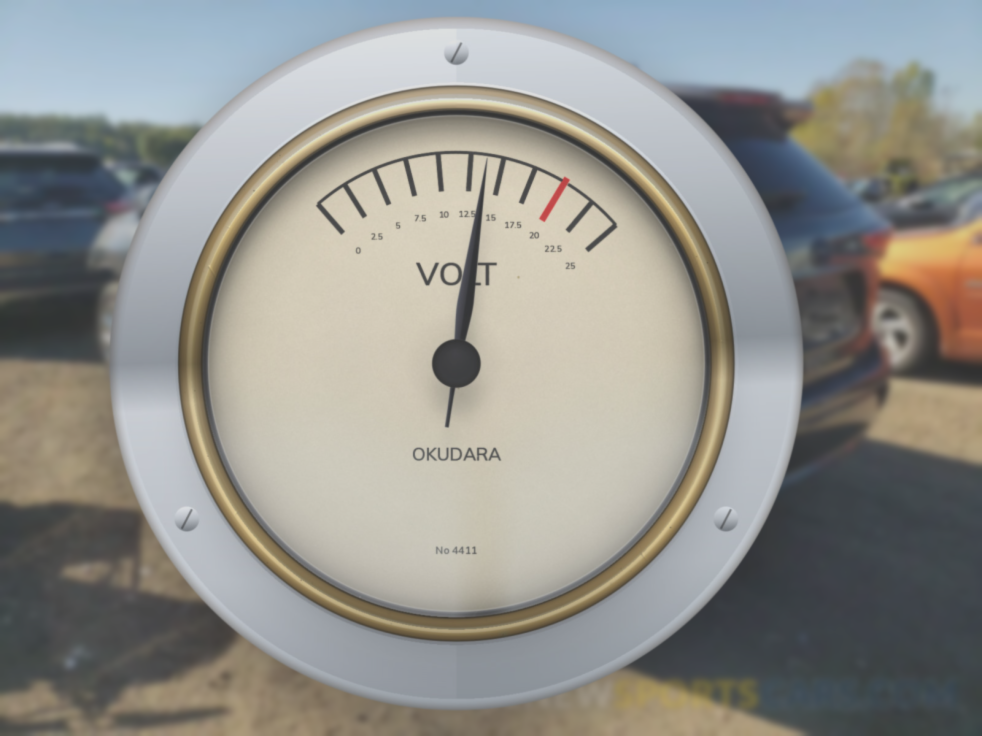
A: 13.75 V
